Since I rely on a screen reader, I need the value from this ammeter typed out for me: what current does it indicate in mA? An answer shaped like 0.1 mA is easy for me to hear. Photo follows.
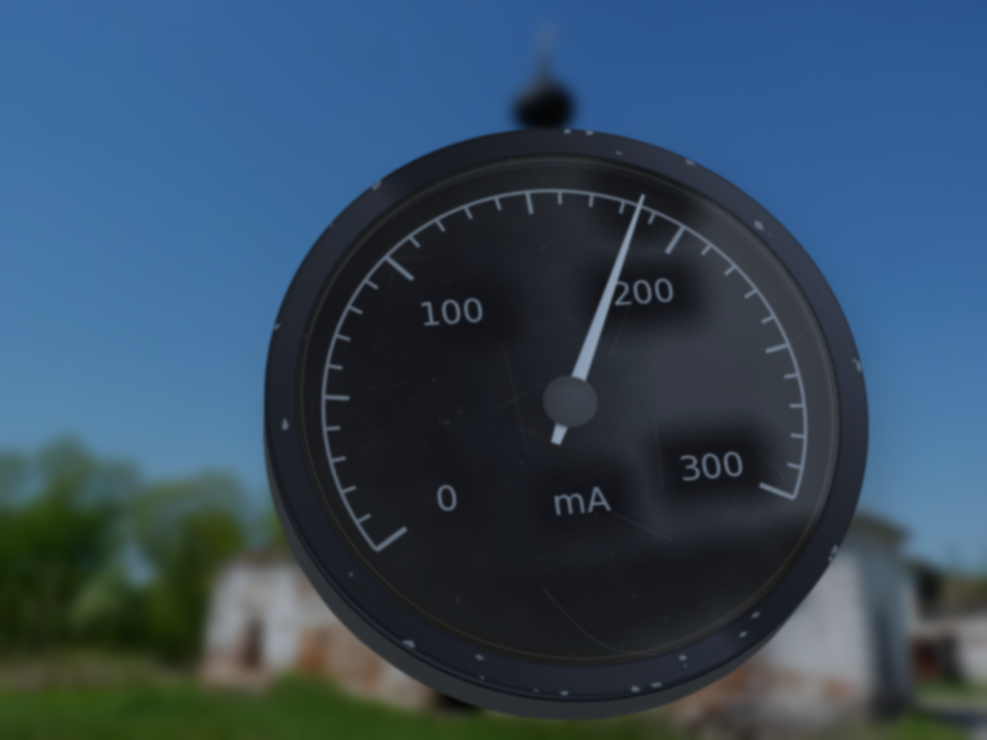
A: 185 mA
